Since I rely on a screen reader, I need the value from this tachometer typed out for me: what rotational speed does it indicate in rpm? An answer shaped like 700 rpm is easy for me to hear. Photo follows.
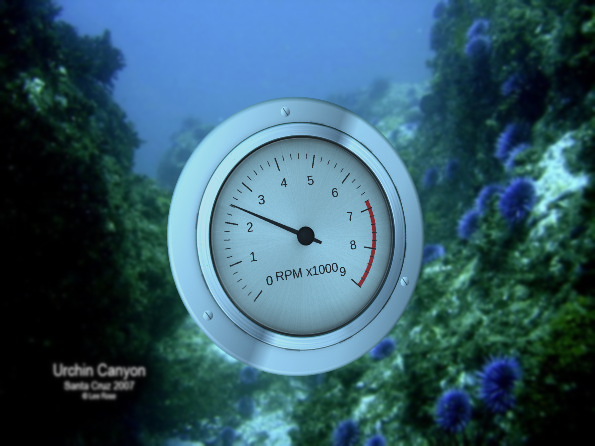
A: 2400 rpm
